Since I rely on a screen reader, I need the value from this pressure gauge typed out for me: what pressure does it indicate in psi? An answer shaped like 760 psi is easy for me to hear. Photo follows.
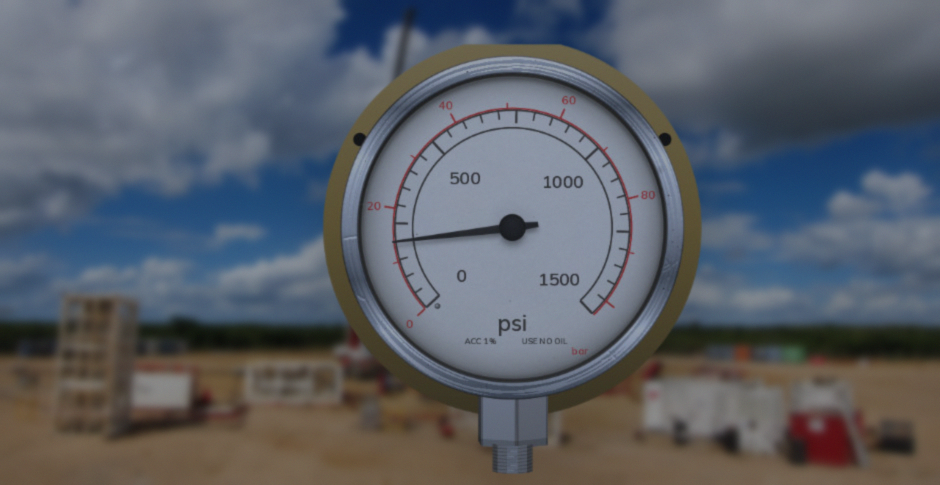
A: 200 psi
